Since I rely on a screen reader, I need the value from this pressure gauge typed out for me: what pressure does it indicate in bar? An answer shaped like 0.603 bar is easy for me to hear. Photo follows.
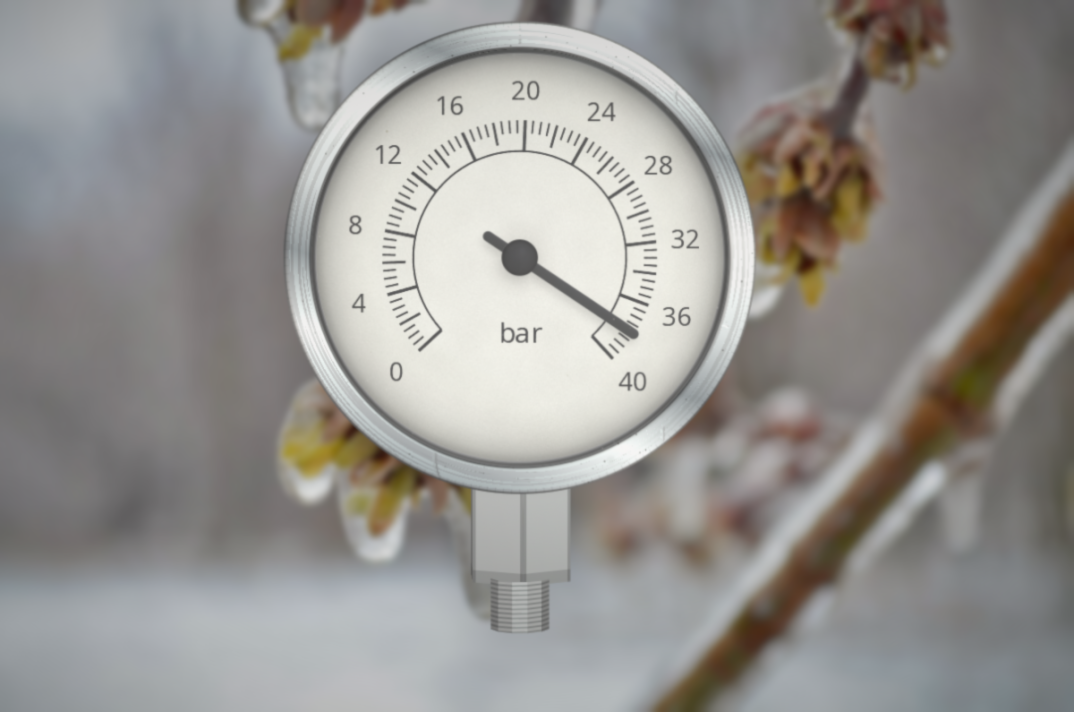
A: 38 bar
